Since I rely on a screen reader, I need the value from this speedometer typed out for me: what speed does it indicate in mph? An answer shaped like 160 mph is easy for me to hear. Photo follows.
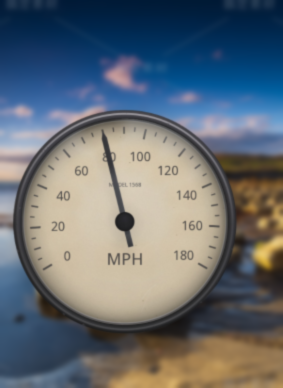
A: 80 mph
